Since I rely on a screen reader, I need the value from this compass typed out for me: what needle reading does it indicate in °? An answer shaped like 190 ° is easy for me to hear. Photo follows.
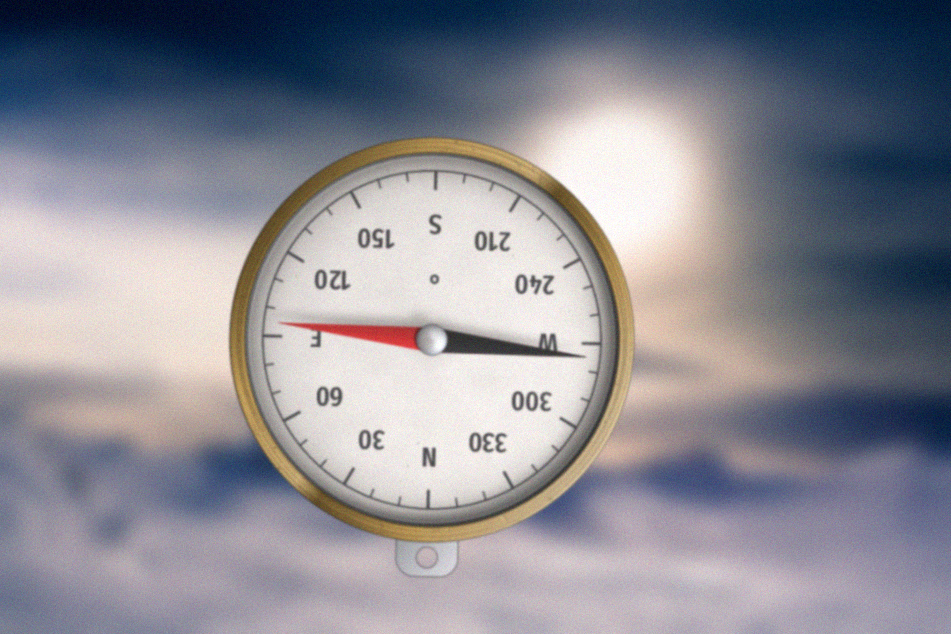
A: 95 °
